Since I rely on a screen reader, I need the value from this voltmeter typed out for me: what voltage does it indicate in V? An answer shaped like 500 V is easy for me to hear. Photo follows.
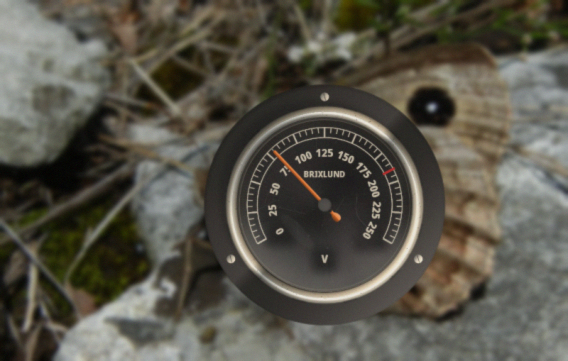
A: 80 V
